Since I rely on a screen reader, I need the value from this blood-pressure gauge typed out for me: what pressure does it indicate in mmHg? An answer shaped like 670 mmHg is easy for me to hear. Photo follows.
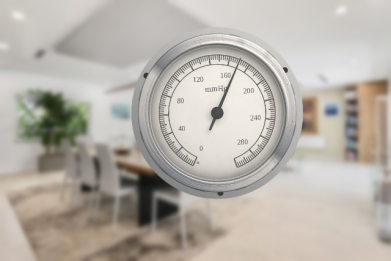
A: 170 mmHg
